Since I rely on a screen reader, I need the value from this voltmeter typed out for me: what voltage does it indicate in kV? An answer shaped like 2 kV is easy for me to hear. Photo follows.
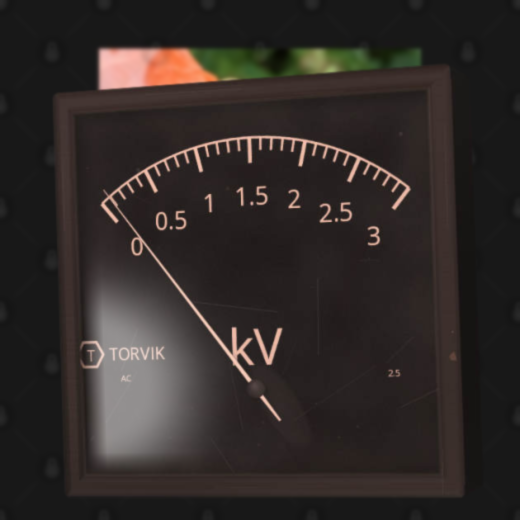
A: 0.1 kV
